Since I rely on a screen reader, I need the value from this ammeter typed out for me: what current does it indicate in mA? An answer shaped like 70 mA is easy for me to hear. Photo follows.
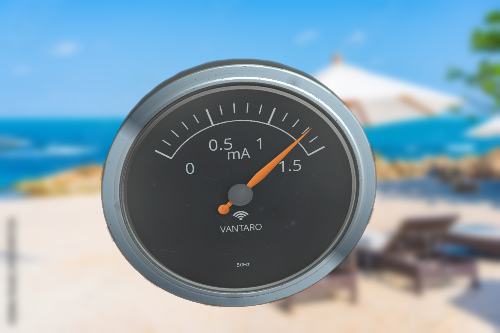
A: 1.3 mA
